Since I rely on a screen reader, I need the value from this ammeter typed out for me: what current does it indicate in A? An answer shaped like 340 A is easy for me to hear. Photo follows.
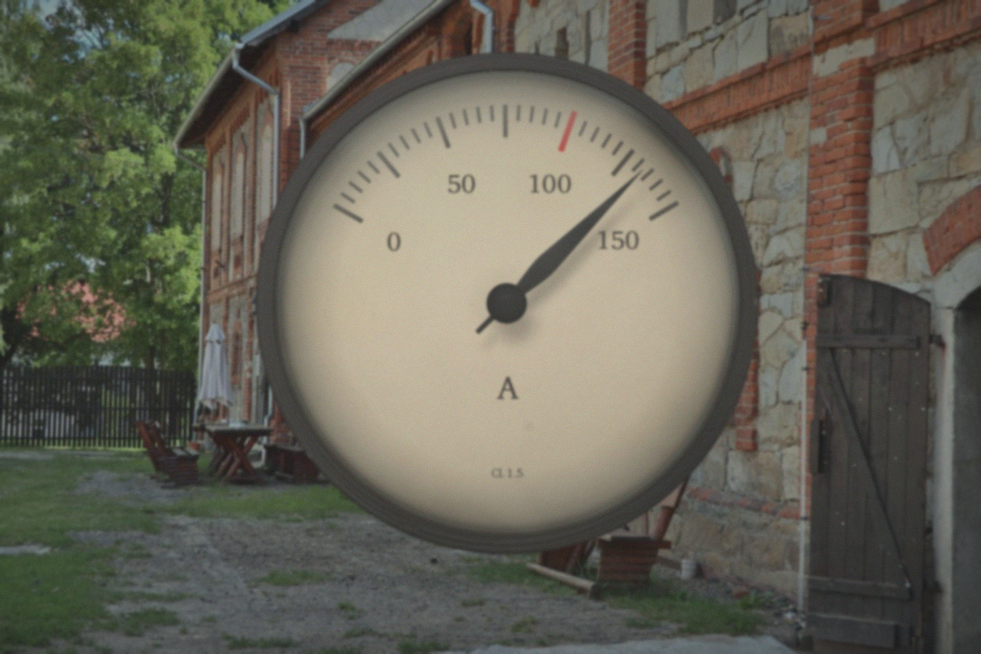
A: 132.5 A
